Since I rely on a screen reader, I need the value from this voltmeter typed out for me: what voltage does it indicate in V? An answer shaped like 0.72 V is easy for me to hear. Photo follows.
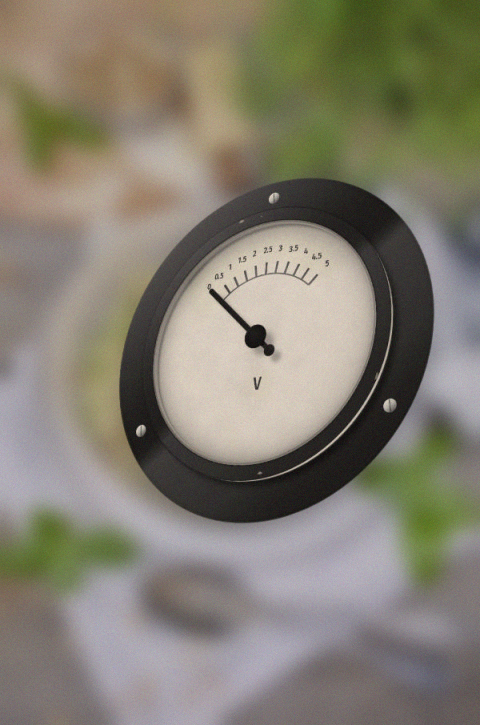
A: 0 V
